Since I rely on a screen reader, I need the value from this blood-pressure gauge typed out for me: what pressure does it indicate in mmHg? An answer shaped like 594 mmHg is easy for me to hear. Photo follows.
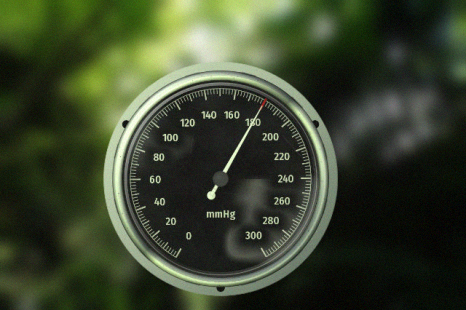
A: 180 mmHg
